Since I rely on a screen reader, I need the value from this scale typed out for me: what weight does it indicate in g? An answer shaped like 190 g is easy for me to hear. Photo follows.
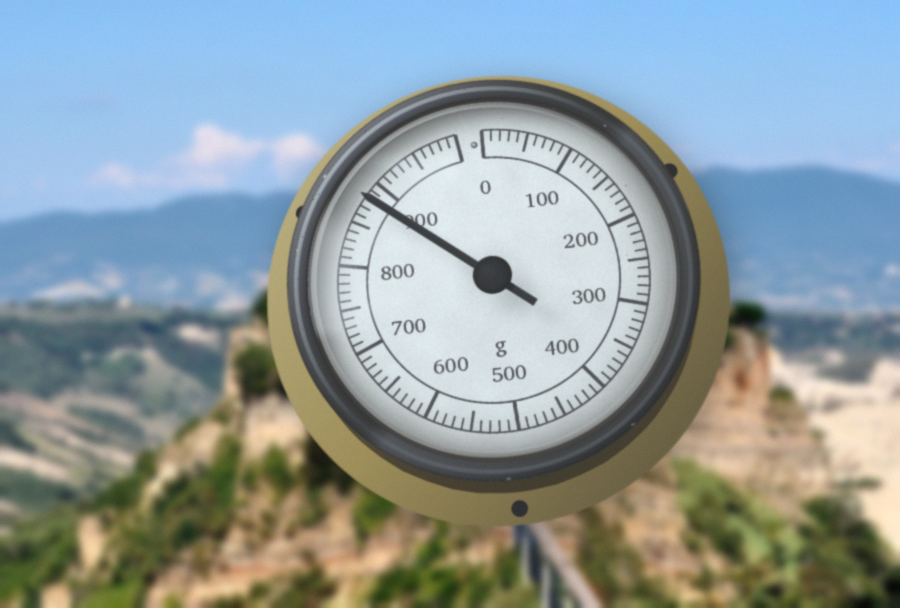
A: 880 g
